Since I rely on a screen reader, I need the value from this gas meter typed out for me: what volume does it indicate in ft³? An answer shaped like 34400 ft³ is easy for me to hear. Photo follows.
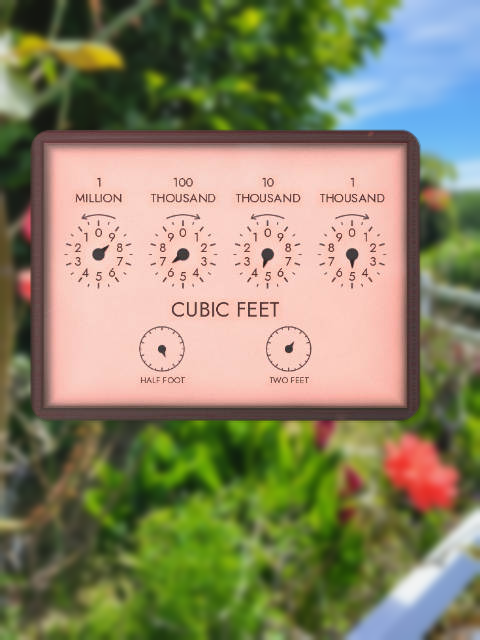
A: 864500 ft³
